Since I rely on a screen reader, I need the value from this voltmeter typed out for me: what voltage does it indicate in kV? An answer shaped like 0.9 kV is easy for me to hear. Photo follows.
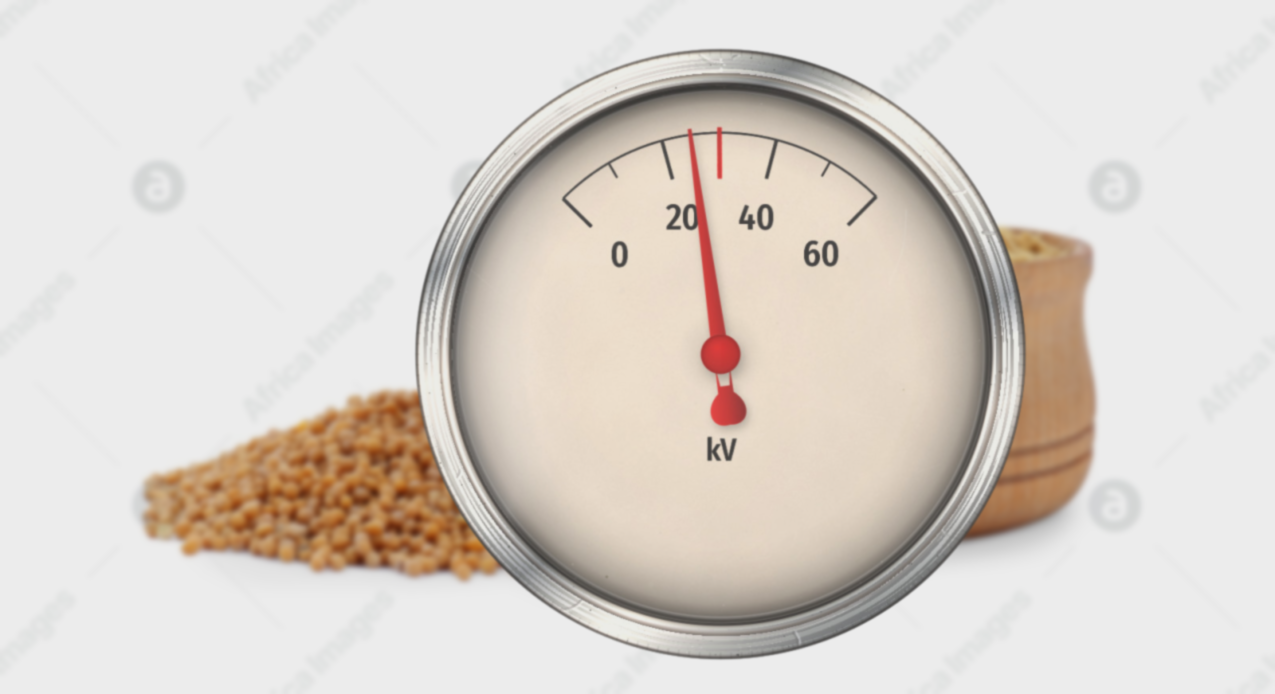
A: 25 kV
